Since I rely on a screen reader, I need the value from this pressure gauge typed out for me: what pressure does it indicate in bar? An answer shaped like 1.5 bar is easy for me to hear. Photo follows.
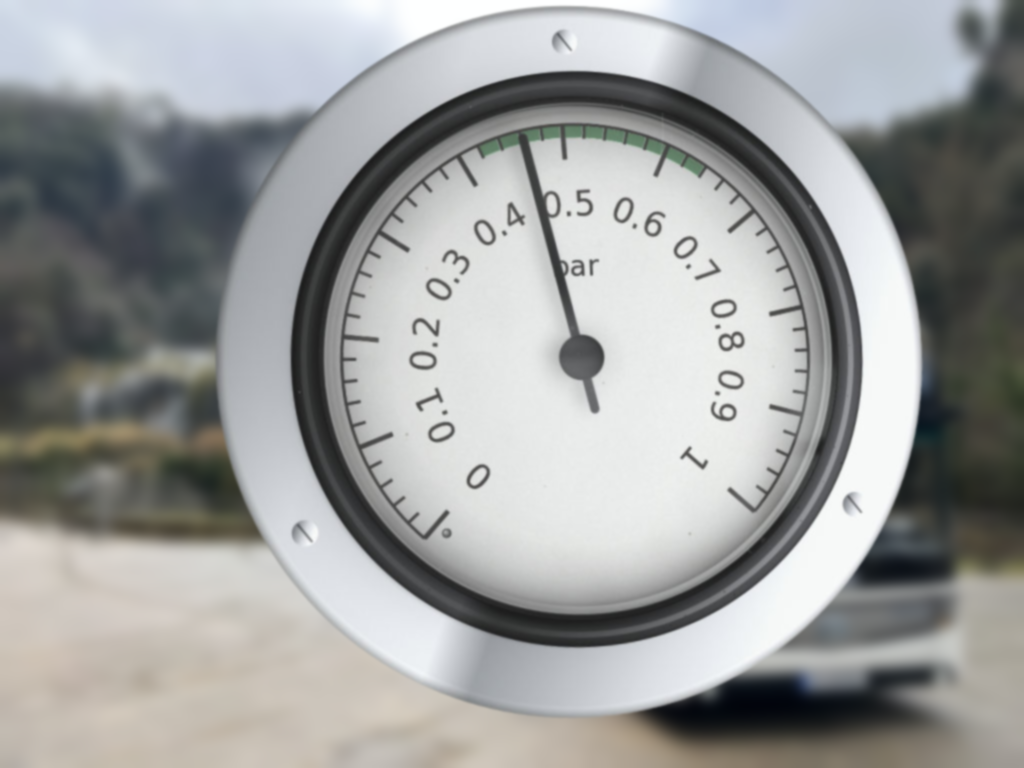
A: 0.46 bar
